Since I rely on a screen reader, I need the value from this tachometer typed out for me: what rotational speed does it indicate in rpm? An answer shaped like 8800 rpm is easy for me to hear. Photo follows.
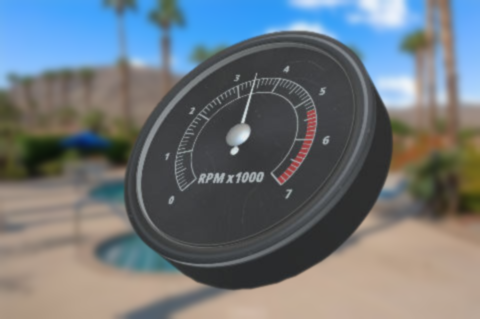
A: 3500 rpm
